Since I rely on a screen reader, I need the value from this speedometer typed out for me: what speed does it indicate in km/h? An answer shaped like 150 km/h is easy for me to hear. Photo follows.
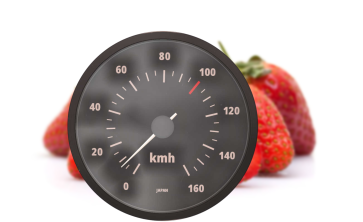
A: 7.5 km/h
